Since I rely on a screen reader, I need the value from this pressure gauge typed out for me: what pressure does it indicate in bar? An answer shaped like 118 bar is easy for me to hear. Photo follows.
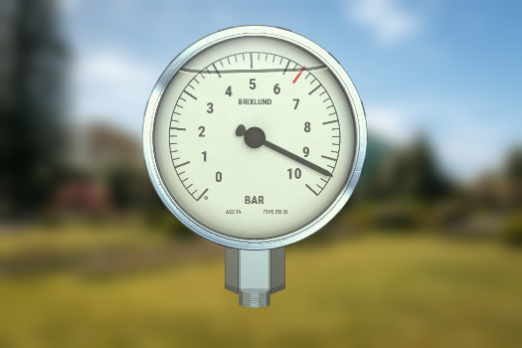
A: 9.4 bar
